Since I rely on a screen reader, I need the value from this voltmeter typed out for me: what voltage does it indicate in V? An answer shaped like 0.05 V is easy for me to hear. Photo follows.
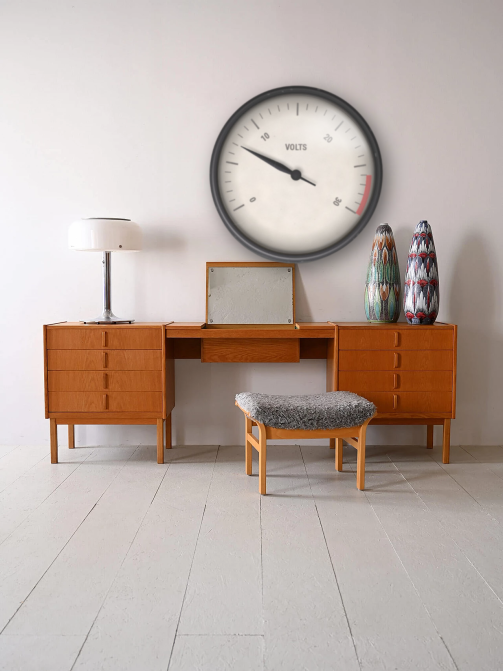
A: 7 V
